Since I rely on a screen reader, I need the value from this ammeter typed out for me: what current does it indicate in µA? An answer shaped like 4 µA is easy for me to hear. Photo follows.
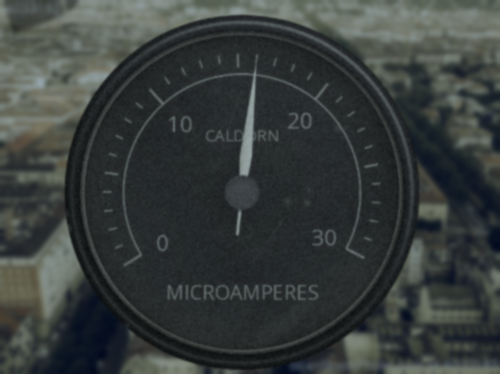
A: 16 µA
